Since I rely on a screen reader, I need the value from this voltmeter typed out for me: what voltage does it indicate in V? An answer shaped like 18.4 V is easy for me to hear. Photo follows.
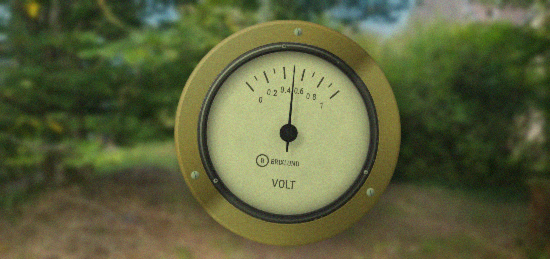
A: 0.5 V
